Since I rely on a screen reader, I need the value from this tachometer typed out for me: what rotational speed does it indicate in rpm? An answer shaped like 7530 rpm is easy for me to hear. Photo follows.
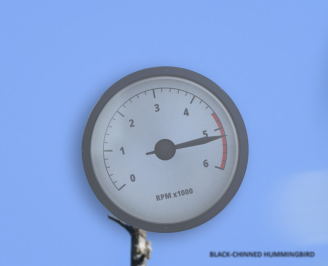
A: 5200 rpm
